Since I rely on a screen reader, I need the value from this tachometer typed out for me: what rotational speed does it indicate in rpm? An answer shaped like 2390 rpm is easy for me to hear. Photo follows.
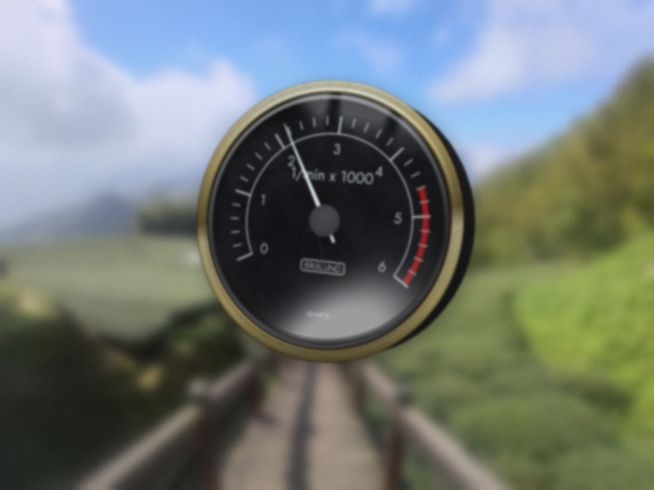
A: 2200 rpm
